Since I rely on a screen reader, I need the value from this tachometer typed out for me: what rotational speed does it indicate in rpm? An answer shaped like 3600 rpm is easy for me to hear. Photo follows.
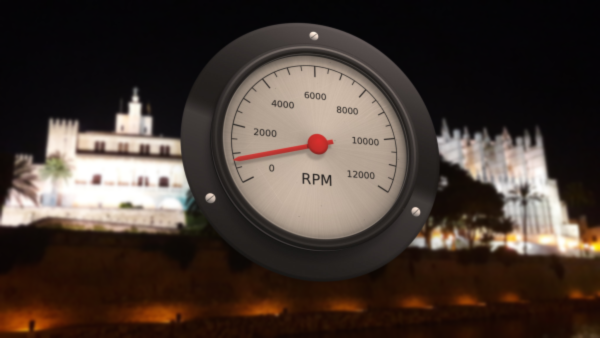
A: 750 rpm
